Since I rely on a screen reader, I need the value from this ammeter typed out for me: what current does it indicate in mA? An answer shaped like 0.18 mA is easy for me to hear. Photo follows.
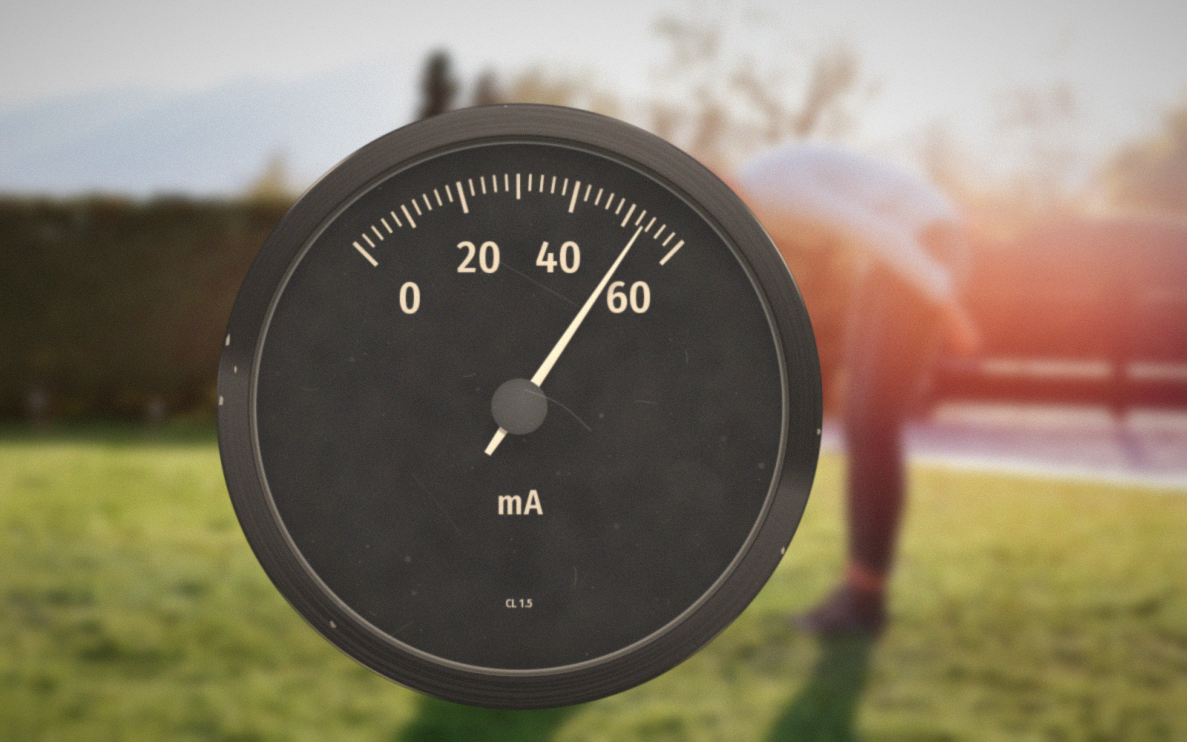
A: 53 mA
